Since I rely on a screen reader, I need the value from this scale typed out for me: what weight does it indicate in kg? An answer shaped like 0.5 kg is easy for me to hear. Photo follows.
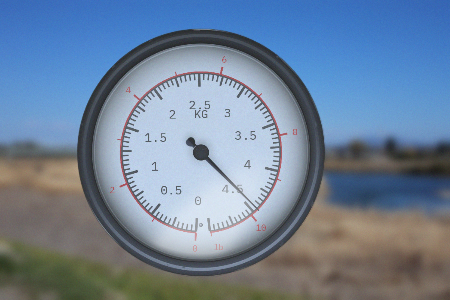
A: 4.45 kg
